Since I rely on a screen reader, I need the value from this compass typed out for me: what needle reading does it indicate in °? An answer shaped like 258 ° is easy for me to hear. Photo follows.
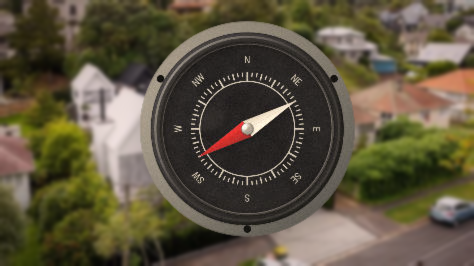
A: 240 °
